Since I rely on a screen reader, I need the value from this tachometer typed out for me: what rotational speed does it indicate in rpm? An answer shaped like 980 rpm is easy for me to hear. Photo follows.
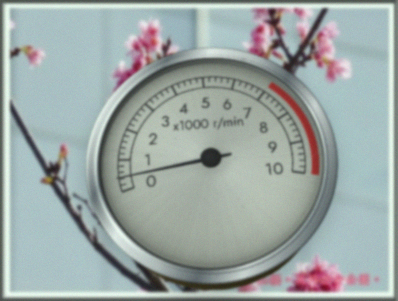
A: 400 rpm
